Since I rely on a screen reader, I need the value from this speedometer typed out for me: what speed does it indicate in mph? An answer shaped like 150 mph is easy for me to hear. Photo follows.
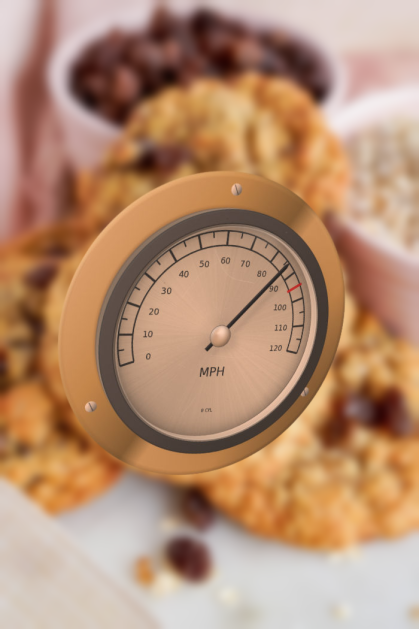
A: 85 mph
